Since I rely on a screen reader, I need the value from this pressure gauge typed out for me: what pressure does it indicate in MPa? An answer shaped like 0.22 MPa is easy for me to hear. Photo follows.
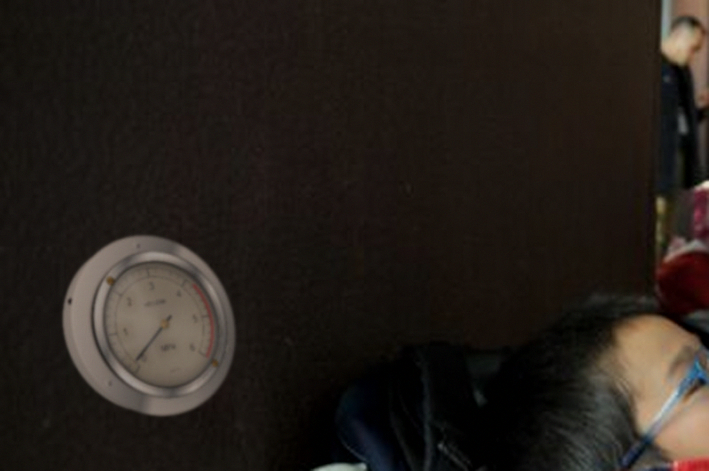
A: 0.2 MPa
